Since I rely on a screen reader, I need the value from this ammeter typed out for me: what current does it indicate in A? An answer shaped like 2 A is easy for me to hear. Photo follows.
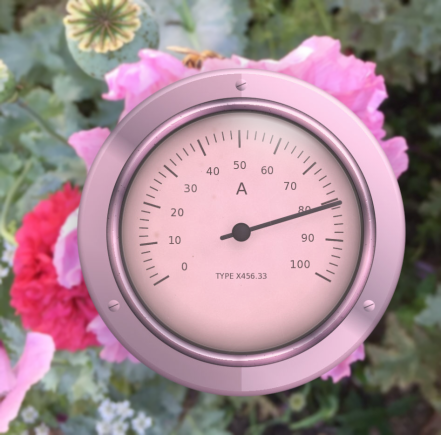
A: 81 A
